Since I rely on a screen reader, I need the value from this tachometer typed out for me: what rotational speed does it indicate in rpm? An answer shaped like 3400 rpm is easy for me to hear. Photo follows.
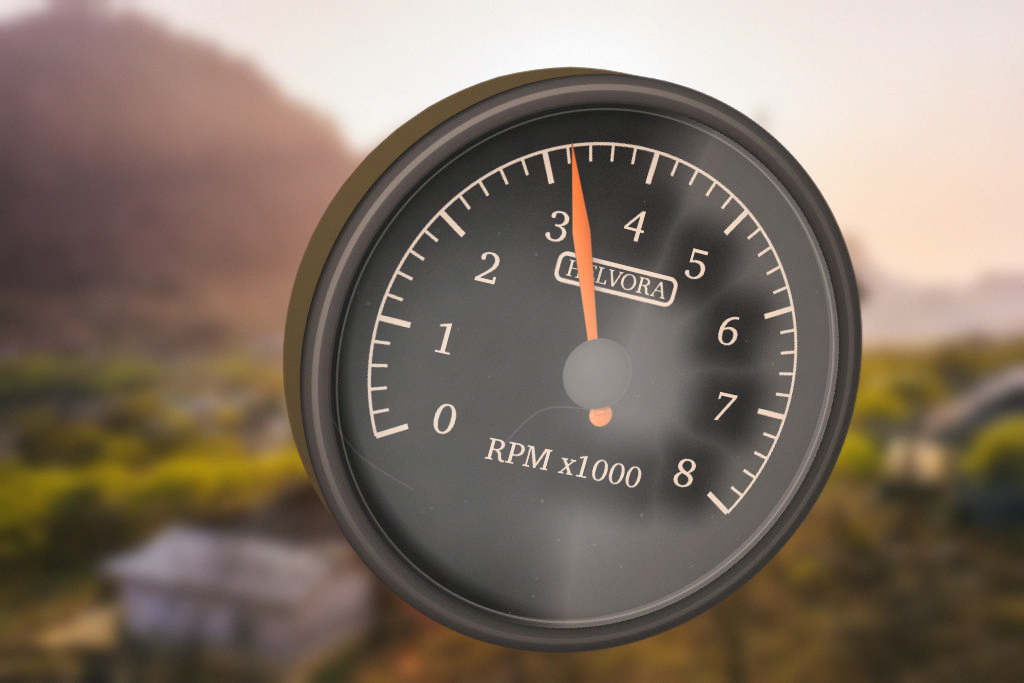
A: 3200 rpm
